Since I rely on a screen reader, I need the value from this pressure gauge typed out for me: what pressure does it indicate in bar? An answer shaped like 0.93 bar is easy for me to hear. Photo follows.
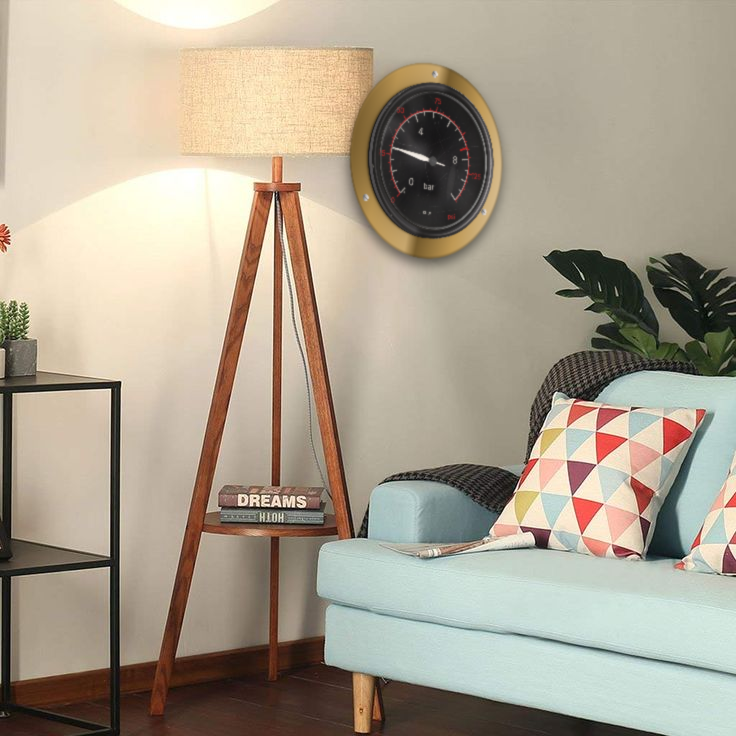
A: 2 bar
